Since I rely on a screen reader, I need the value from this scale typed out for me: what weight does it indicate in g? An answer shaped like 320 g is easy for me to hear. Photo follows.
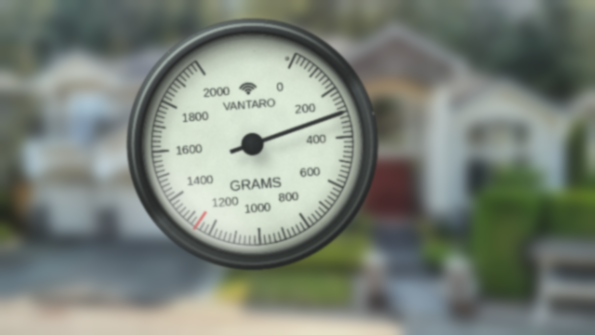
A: 300 g
